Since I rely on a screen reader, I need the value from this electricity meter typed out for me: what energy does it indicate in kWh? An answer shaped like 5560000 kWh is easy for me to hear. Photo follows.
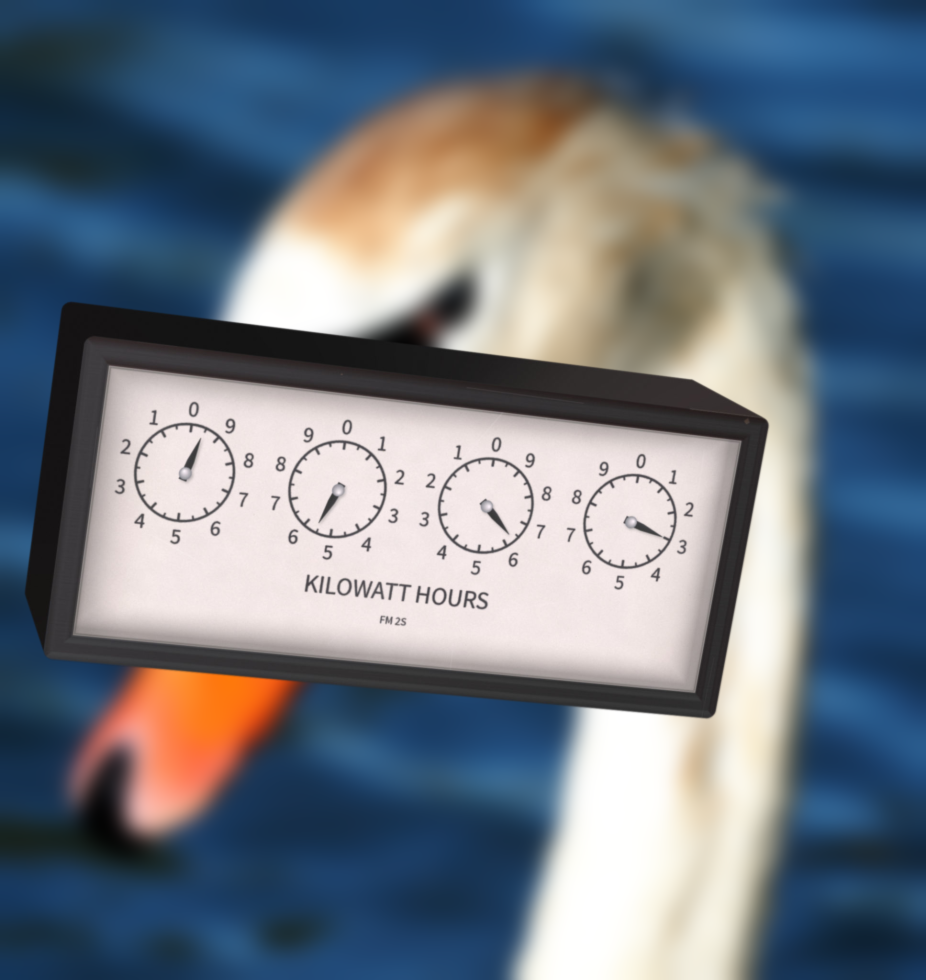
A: 9563 kWh
